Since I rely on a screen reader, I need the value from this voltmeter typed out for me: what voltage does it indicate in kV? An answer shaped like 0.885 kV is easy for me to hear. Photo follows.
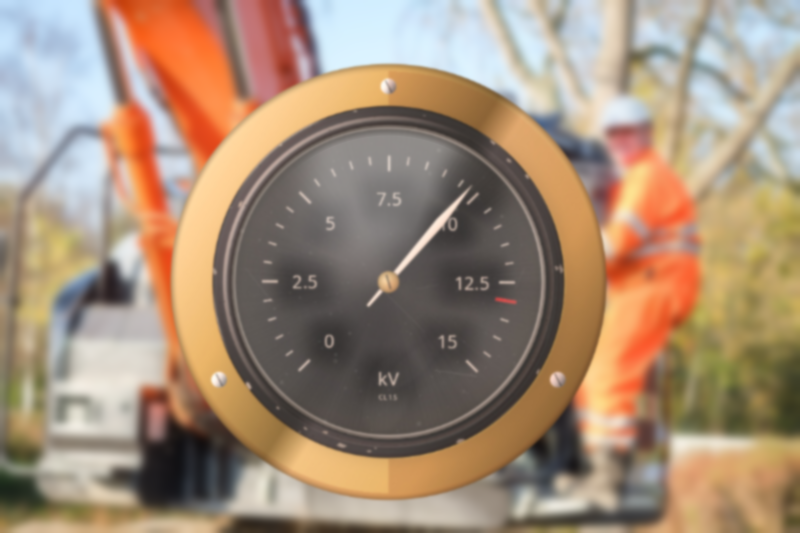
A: 9.75 kV
